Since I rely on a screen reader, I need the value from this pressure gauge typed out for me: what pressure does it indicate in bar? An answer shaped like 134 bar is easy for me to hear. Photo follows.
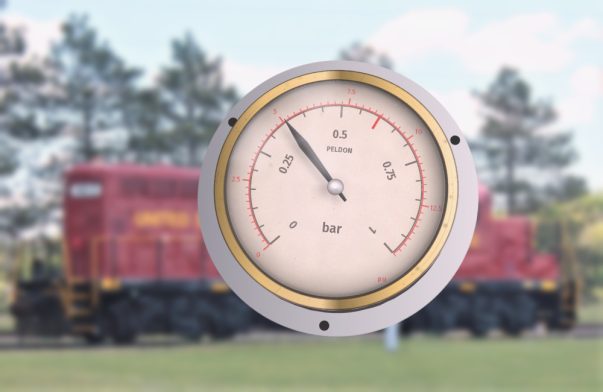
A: 0.35 bar
